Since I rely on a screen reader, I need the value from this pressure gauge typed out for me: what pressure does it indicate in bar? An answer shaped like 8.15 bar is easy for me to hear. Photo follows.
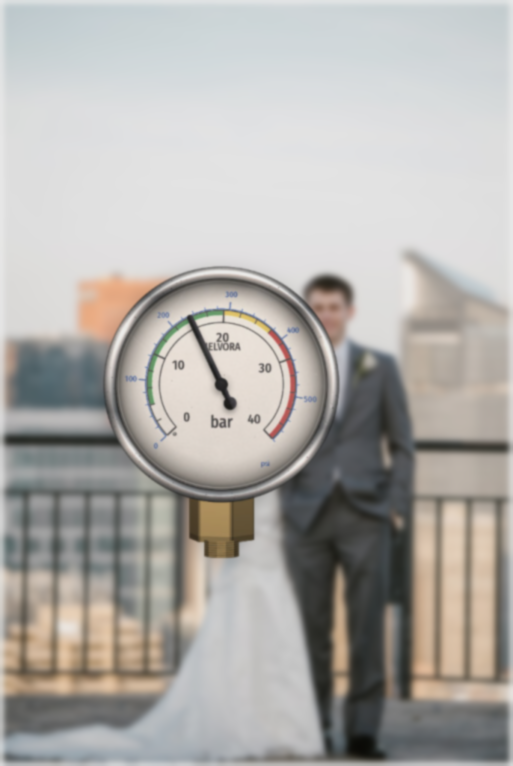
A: 16 bar
